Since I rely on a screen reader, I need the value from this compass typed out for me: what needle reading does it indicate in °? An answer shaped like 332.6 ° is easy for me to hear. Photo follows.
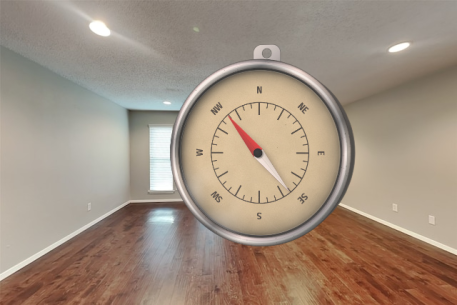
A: 320 °
